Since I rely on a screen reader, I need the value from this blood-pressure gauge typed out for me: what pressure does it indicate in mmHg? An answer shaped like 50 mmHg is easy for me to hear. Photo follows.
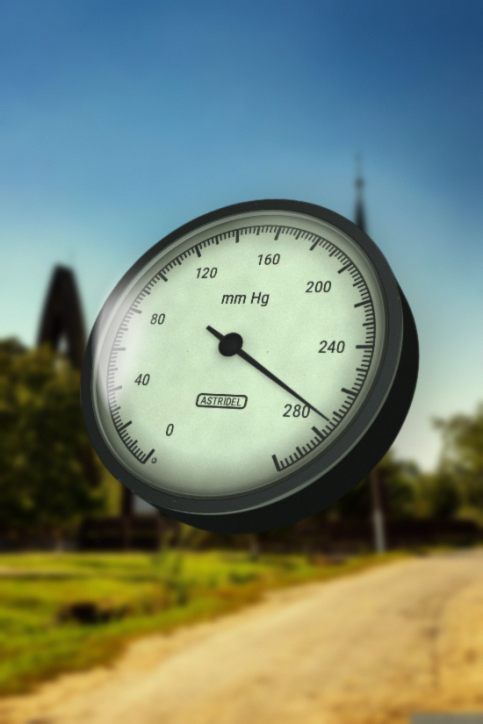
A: 274 mmHg
